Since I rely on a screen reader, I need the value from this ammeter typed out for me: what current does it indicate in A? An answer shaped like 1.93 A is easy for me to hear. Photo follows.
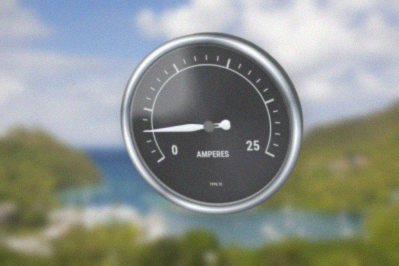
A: 3 A
